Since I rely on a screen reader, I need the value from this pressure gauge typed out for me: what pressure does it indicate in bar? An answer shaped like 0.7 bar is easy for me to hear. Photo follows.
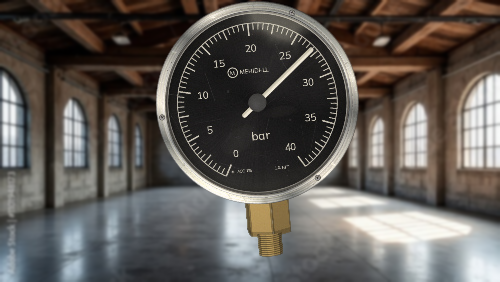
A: 27 bar
